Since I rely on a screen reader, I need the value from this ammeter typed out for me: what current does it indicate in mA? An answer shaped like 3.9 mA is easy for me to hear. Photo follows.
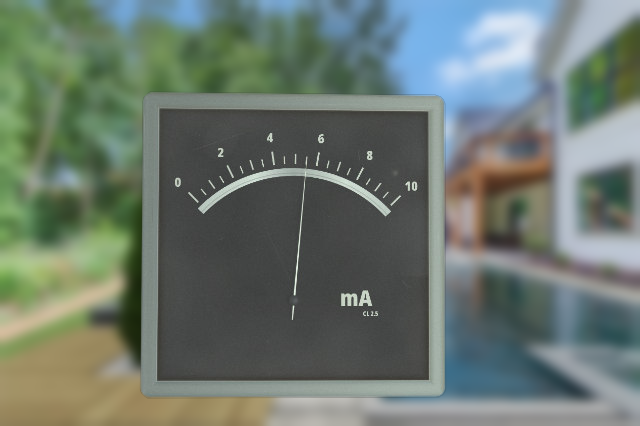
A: 5.5 mA
